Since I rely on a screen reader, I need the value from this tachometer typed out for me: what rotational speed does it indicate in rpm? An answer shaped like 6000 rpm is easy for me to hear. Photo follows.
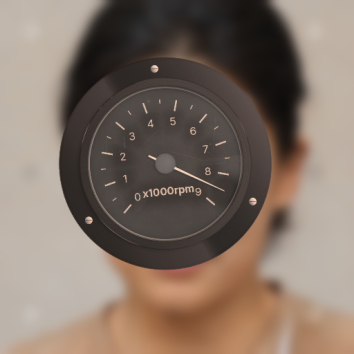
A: 8500 rpm
